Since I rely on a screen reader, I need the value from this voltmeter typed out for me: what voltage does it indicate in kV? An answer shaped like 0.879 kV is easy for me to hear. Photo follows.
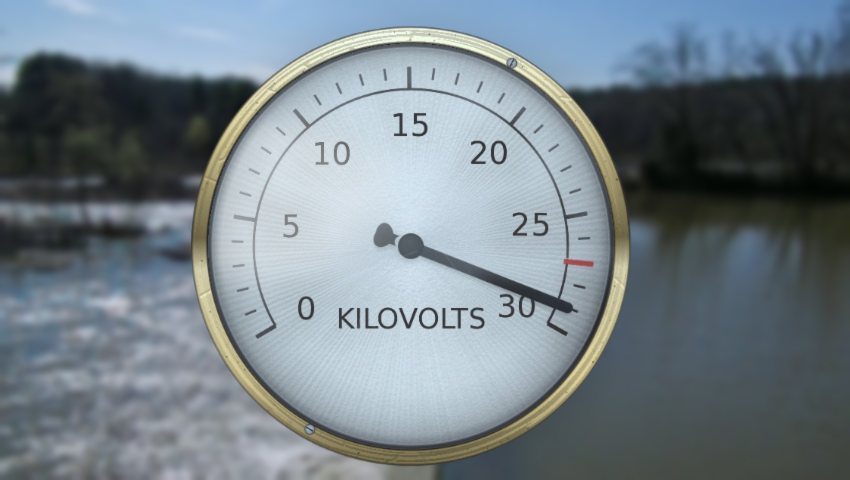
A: 29 kV
